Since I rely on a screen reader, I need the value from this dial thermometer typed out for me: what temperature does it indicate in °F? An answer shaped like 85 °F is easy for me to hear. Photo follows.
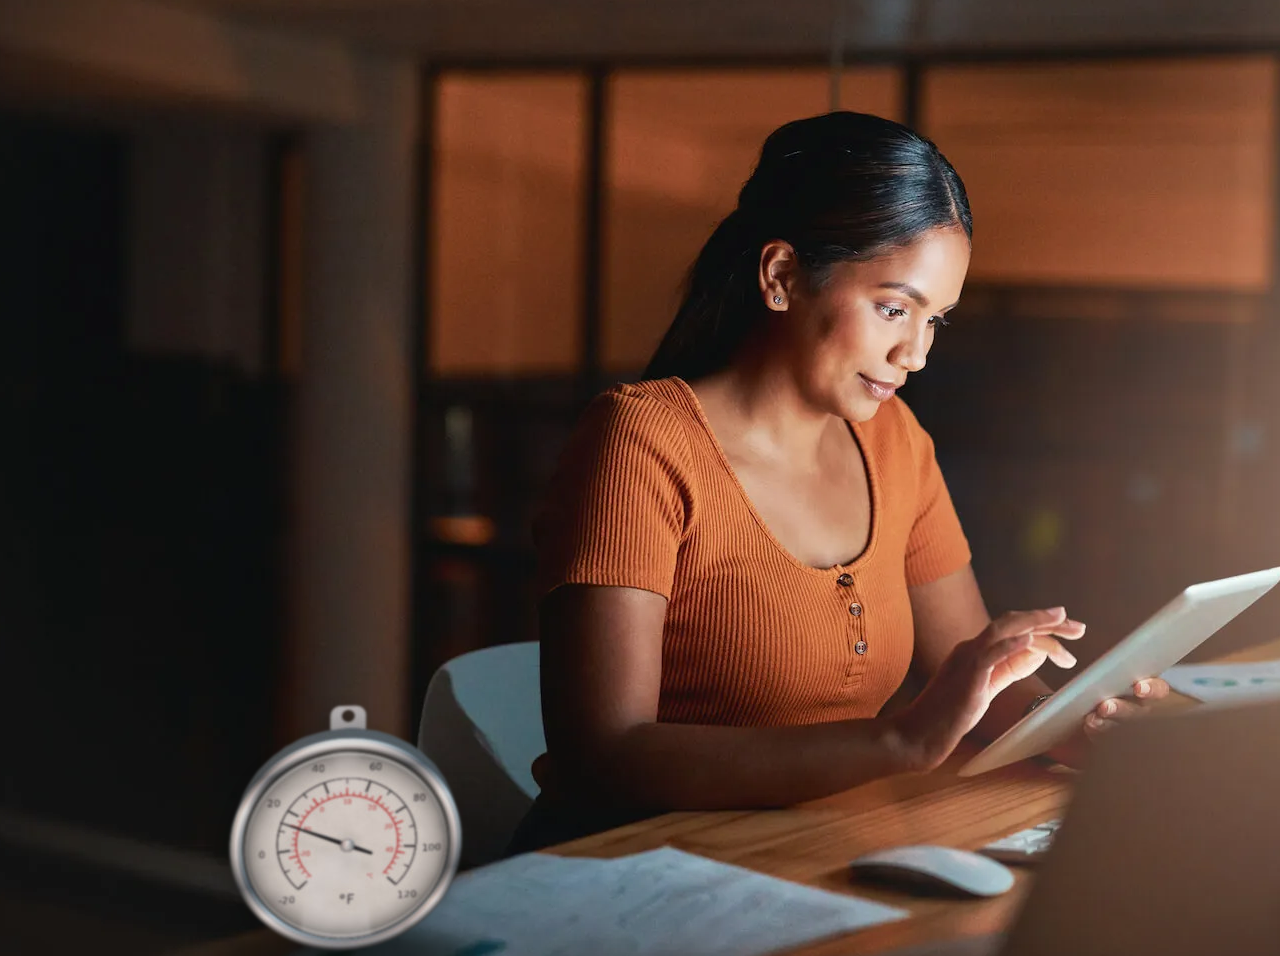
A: 15 °F
